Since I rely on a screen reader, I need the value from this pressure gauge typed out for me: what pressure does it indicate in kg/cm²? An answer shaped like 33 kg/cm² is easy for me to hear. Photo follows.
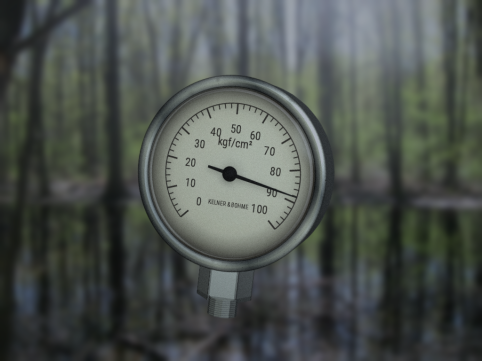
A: 88 kg/cm²
